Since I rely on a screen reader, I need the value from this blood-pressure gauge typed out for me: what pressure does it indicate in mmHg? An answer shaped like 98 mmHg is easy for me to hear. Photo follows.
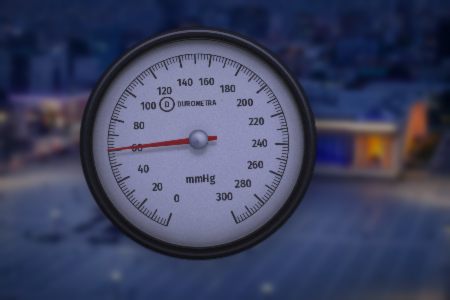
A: 60 mmHg
